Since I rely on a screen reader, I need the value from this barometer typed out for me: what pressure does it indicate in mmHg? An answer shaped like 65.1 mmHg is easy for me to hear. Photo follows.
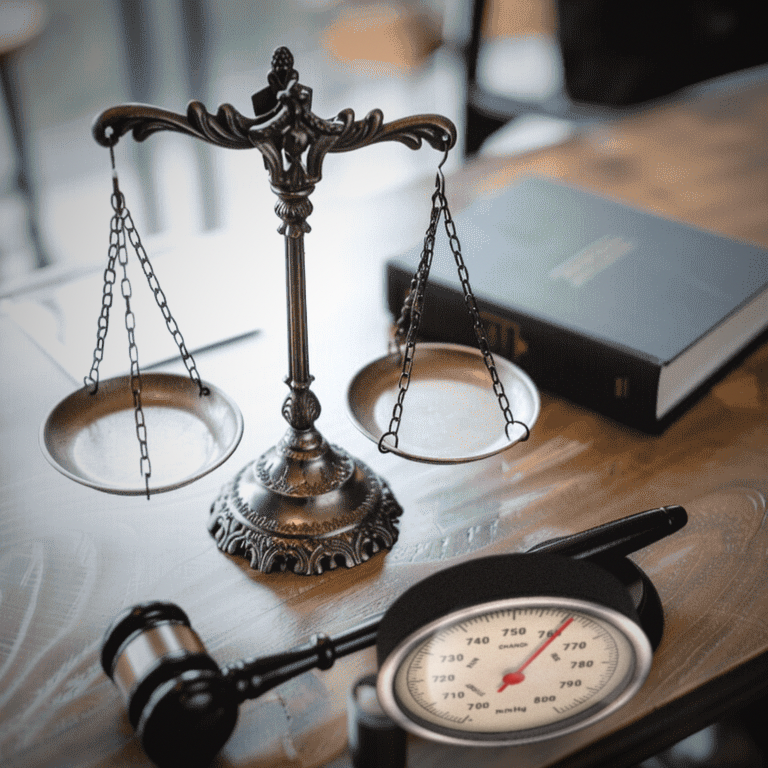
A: 760 mmHg
